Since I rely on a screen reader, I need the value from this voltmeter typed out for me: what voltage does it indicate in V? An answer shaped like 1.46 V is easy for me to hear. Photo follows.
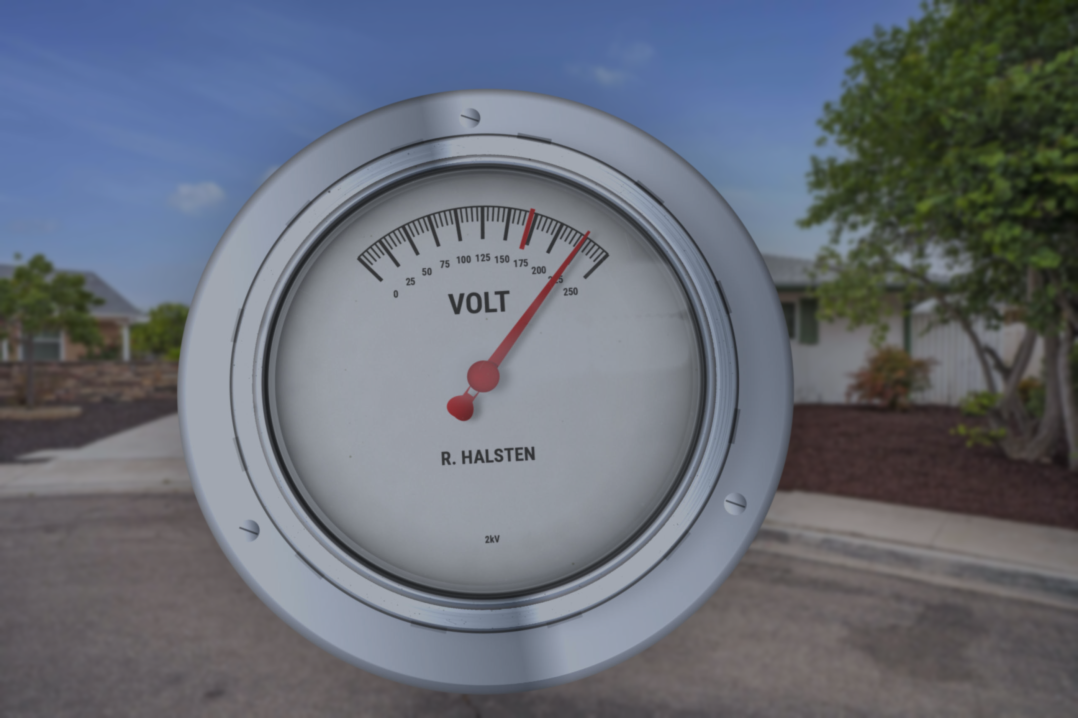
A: 225 V
